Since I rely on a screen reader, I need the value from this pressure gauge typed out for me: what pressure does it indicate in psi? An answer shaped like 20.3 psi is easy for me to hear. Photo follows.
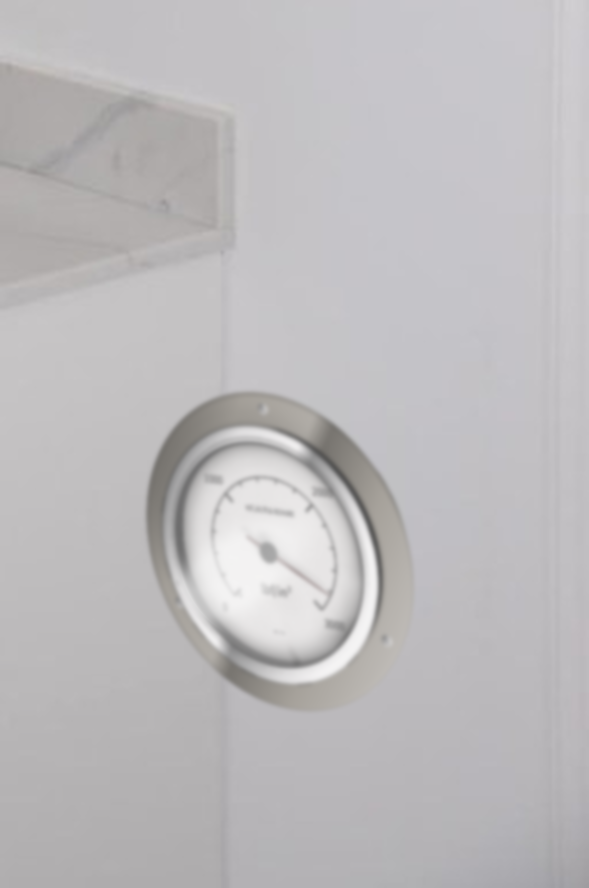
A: 2800 psi
